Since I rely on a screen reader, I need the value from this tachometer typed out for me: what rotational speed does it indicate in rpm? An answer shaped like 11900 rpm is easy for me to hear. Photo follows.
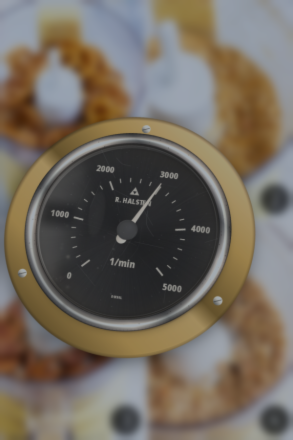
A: 3000 rpm
